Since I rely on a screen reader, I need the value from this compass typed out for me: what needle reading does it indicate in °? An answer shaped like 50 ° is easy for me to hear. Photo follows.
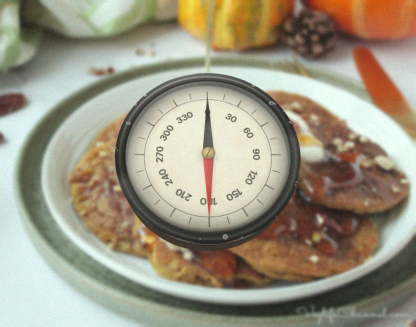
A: 180 °
